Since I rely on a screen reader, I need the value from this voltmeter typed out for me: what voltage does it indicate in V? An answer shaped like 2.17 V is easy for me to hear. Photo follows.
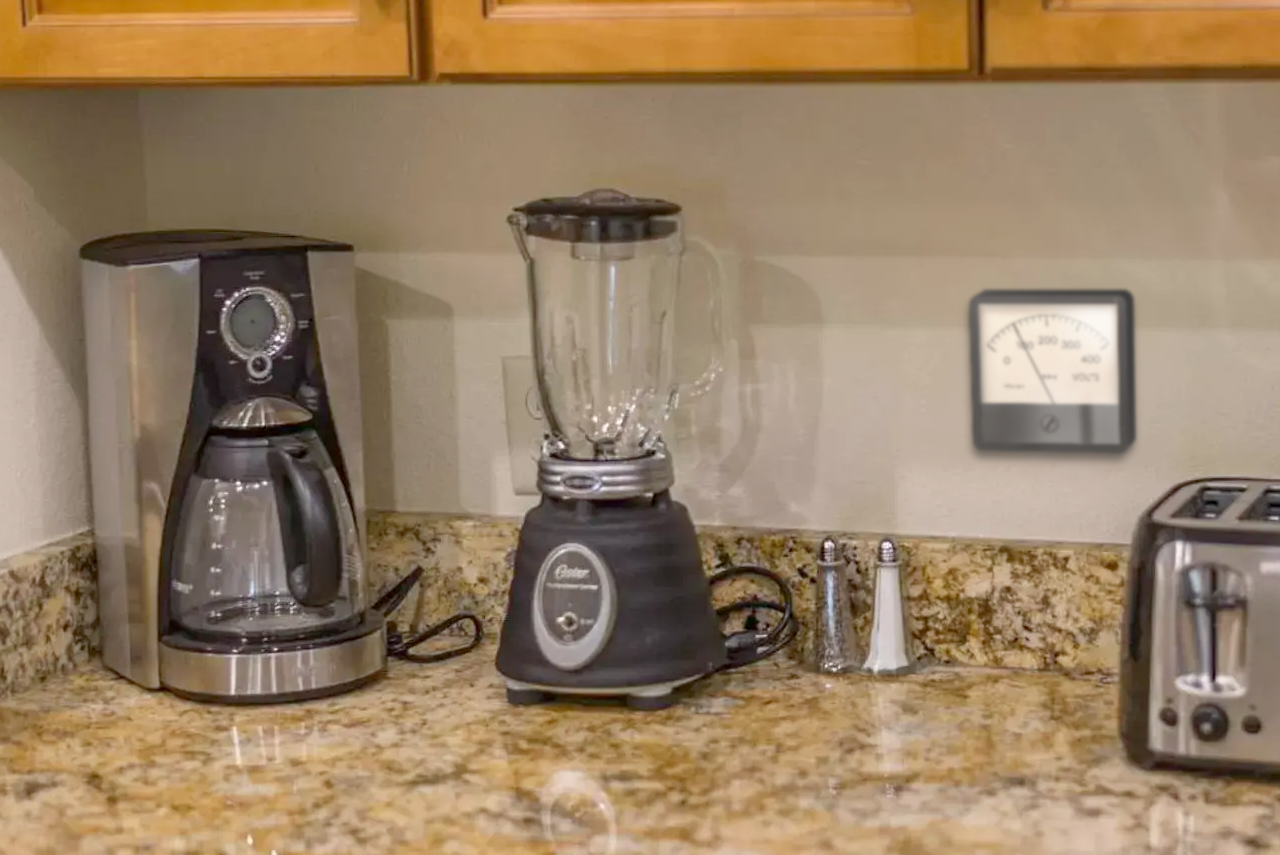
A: 100 V
